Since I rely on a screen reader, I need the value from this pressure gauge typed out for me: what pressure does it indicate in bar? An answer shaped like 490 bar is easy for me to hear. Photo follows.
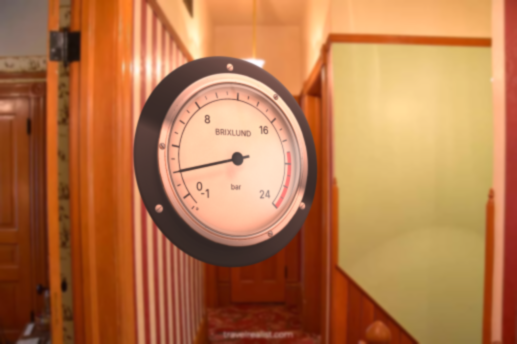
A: 2 bar
